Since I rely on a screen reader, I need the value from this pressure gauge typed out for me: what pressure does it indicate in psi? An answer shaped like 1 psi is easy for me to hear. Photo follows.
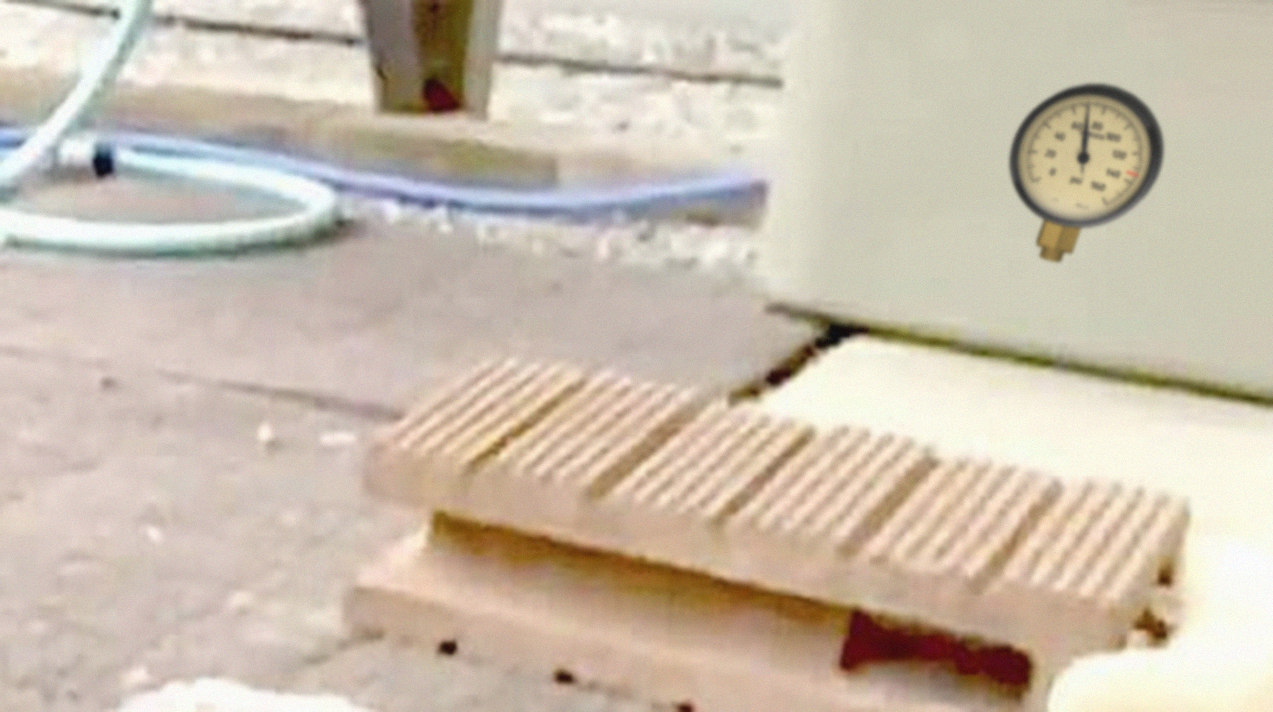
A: 70 psi
